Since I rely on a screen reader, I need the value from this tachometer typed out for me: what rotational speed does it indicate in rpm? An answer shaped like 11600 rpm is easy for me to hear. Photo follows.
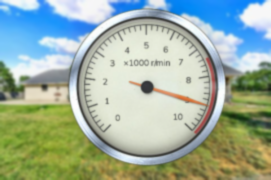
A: 9000 rpm
